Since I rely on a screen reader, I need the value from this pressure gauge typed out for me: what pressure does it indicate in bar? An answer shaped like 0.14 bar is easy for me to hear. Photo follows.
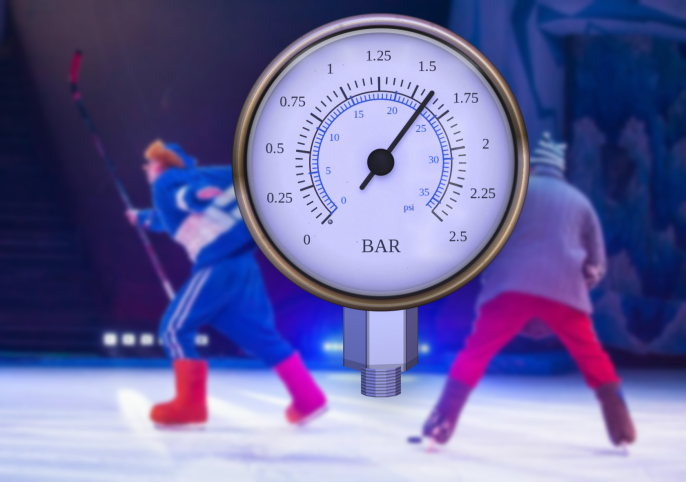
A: 1.6 bar
